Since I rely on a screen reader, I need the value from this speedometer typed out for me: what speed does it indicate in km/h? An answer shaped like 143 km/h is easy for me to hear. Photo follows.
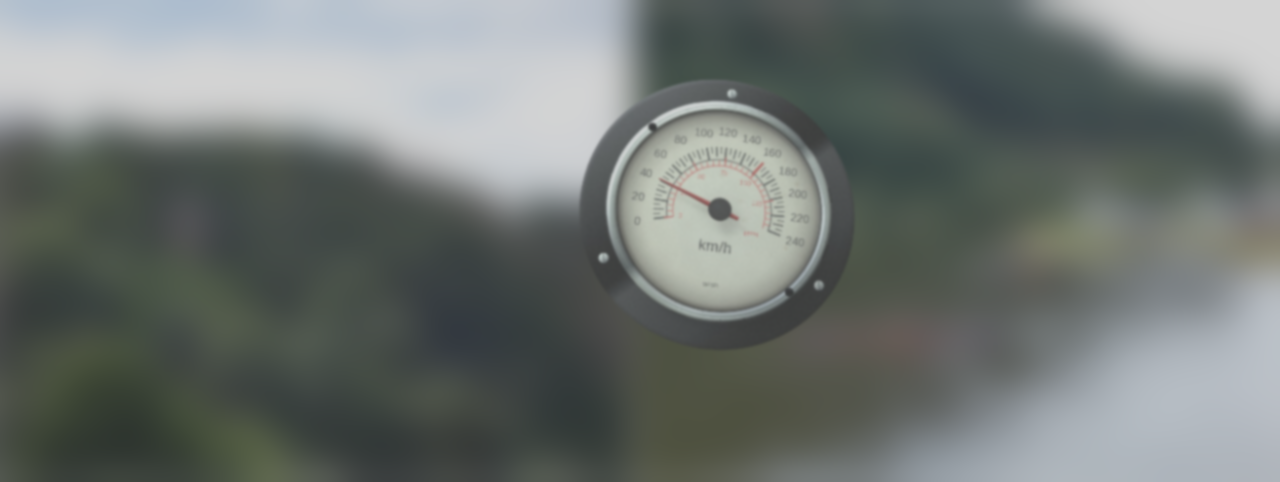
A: 40 km/h
